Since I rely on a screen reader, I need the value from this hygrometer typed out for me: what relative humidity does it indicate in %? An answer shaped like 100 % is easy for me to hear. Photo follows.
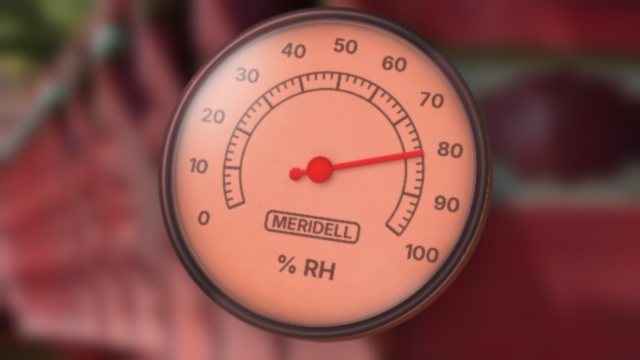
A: 80 %
